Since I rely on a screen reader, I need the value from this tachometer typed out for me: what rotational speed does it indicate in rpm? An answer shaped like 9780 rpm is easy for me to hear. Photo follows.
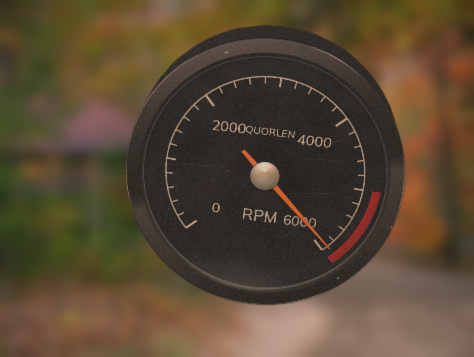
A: 5900 rpm
